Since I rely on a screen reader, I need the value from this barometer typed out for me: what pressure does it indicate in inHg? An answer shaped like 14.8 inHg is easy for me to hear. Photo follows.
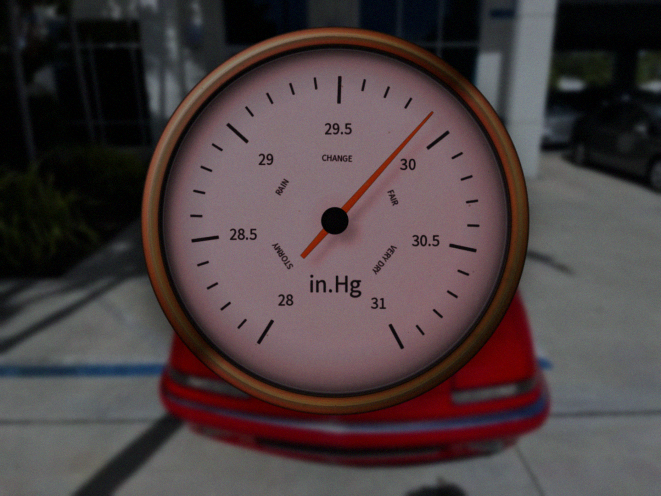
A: 29.9 inHg
